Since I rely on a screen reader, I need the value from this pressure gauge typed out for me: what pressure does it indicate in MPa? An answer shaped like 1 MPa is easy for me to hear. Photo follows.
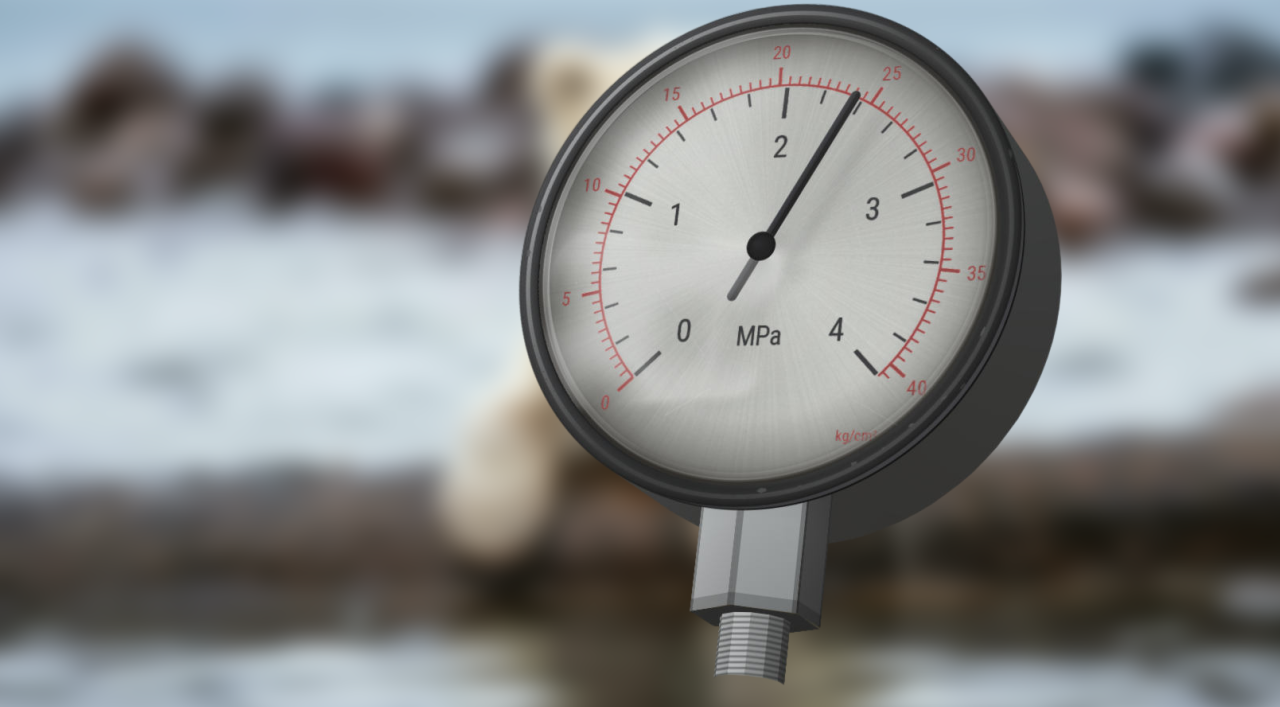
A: 2.4 MPa
